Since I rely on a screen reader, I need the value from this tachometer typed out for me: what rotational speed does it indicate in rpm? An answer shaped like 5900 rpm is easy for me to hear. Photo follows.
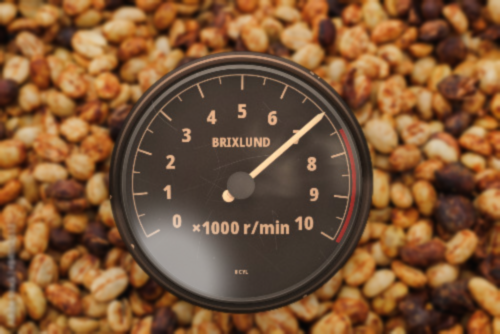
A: 7000 rpm
